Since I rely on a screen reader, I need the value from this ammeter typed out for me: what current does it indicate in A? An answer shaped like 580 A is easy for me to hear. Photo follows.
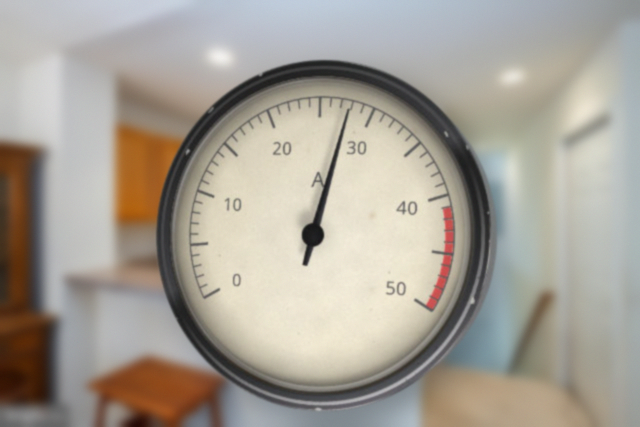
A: 28 A
